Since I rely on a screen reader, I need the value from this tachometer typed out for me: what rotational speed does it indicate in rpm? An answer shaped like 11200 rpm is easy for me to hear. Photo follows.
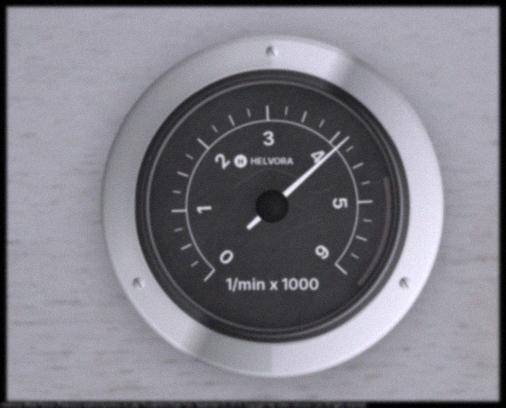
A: 4125 rpm
